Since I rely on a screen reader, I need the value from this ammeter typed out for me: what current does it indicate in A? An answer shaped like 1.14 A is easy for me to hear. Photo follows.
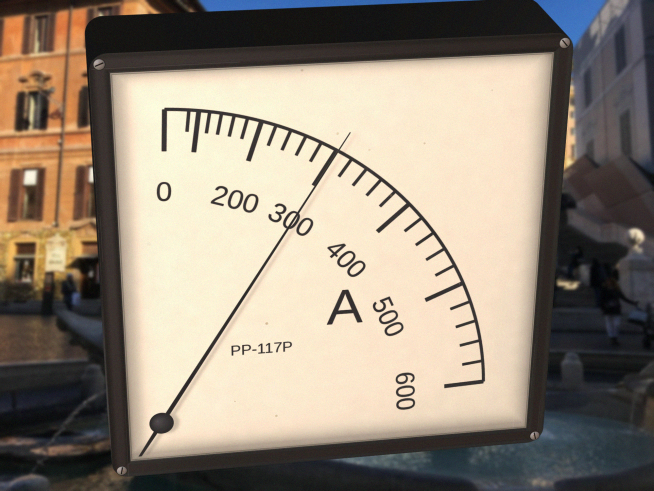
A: 300 A
